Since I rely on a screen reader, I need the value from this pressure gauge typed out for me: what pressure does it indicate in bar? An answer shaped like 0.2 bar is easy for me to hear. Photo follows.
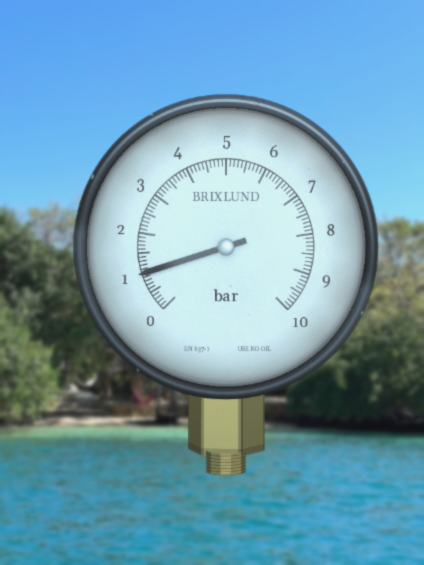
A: 1 bar
